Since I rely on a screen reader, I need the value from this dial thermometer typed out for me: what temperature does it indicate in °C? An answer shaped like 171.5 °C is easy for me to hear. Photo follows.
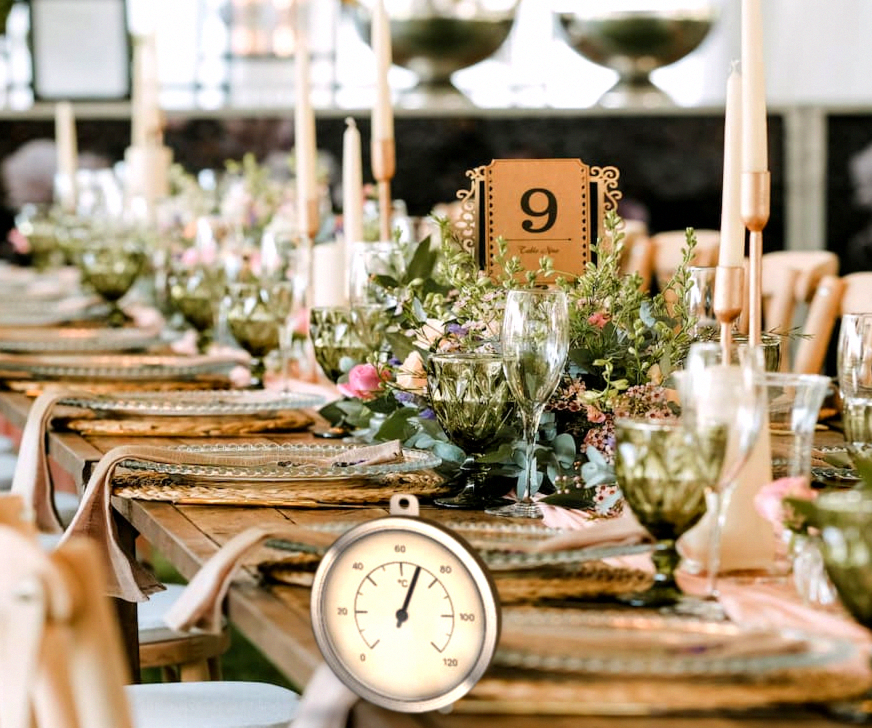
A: 70 °C
